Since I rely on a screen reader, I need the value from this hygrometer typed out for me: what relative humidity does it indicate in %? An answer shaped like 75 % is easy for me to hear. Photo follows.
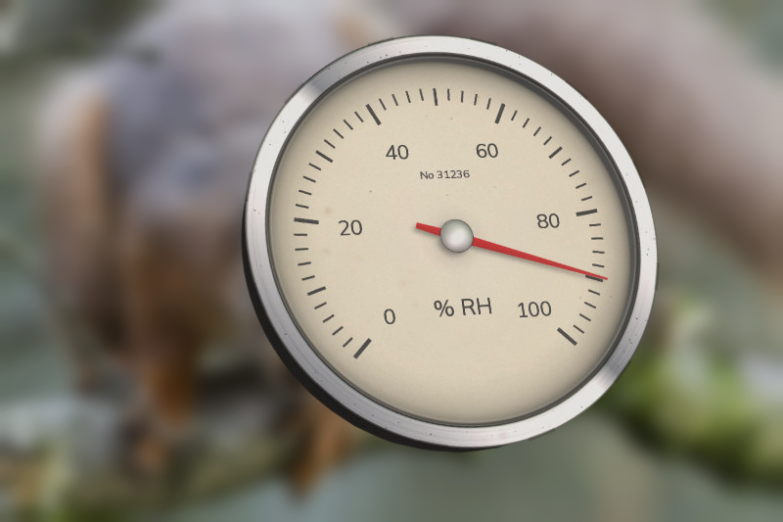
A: 90 %
